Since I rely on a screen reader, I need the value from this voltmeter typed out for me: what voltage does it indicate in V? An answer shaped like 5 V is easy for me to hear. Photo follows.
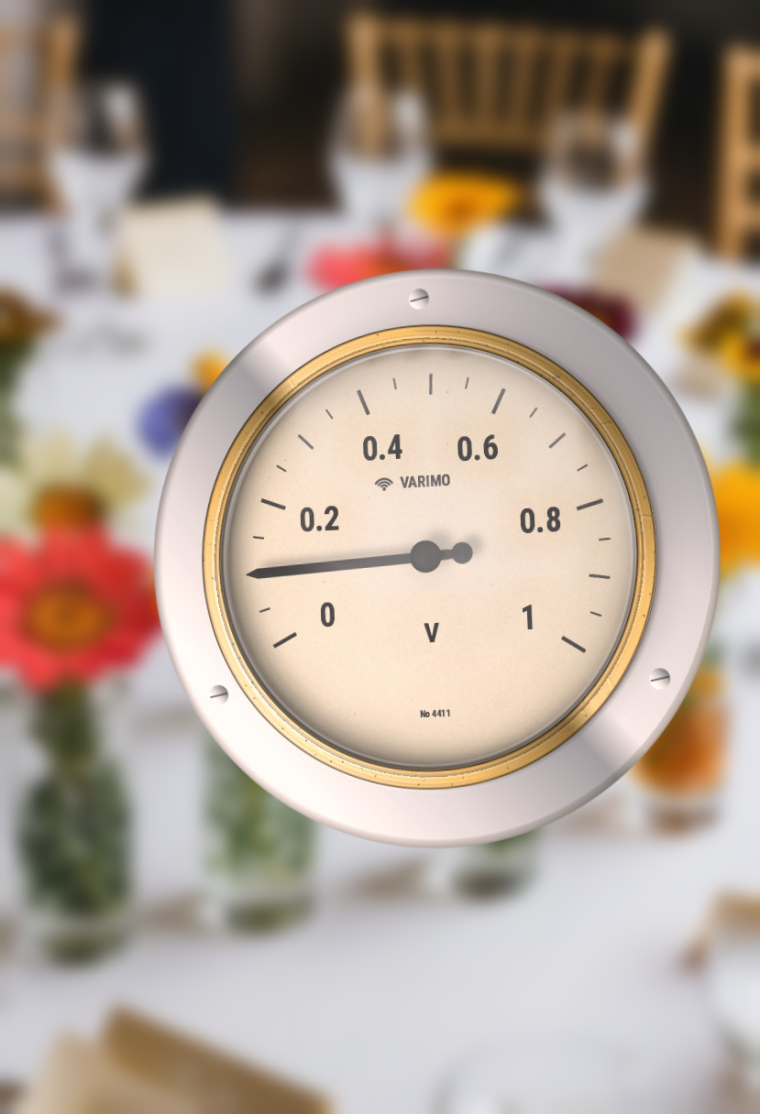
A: 0.1 V
